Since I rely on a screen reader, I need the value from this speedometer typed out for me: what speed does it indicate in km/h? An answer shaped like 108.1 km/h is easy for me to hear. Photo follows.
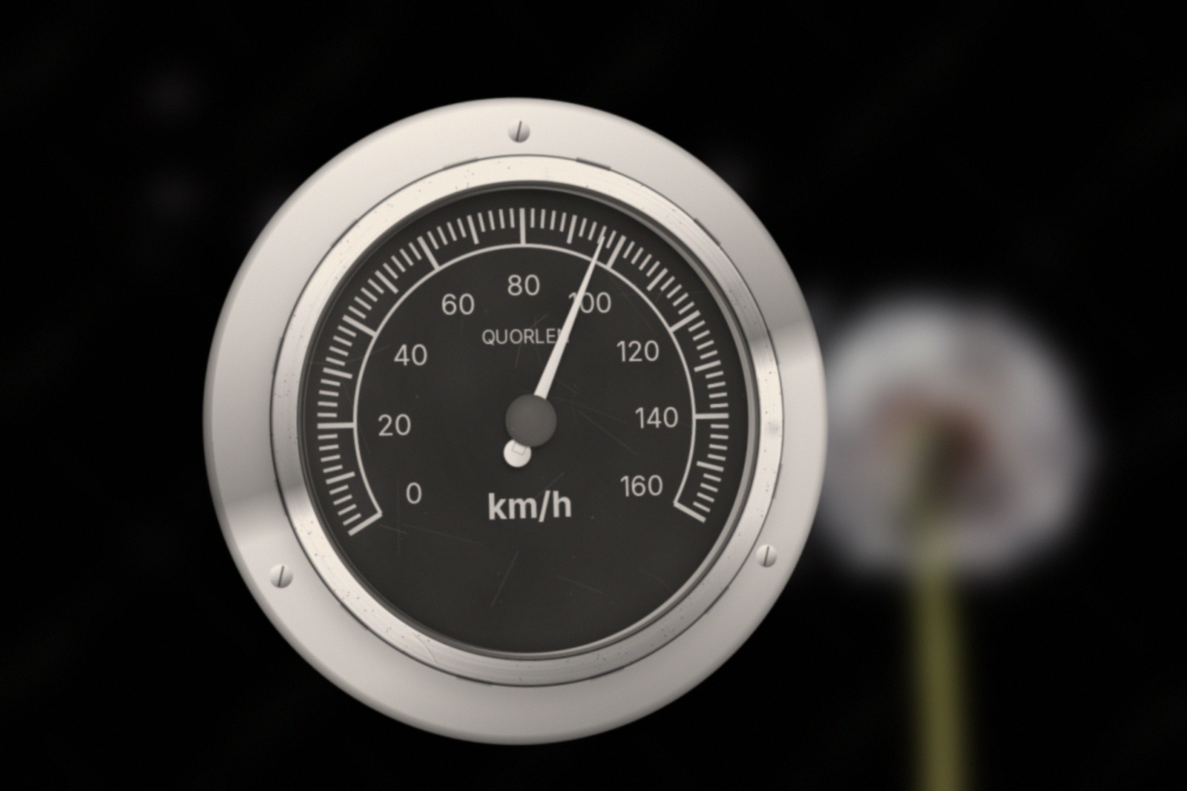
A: 96 km/h
